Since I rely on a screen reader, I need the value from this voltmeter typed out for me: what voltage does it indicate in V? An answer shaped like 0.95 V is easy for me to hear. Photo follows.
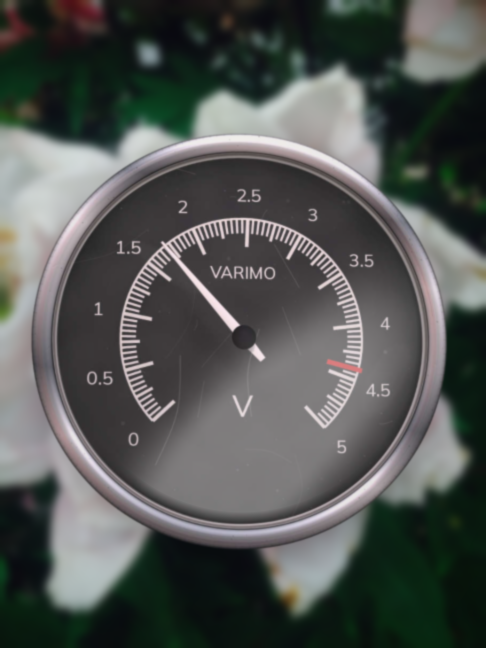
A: 1.7 V
